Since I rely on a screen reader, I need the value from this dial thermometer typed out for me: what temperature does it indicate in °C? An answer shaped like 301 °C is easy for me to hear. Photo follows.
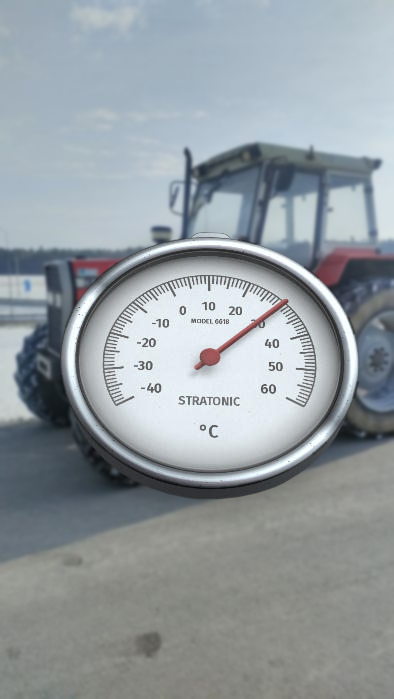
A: 30 °C
